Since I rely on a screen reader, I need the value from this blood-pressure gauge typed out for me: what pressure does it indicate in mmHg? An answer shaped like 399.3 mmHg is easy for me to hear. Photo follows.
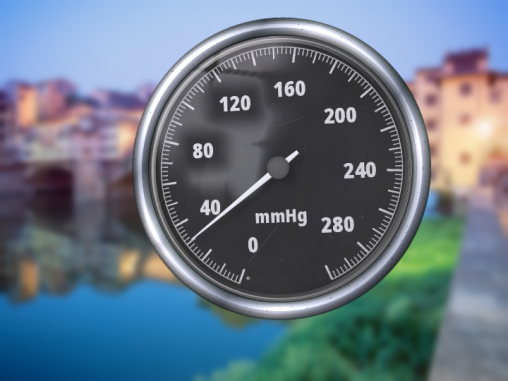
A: 30 mmHg
